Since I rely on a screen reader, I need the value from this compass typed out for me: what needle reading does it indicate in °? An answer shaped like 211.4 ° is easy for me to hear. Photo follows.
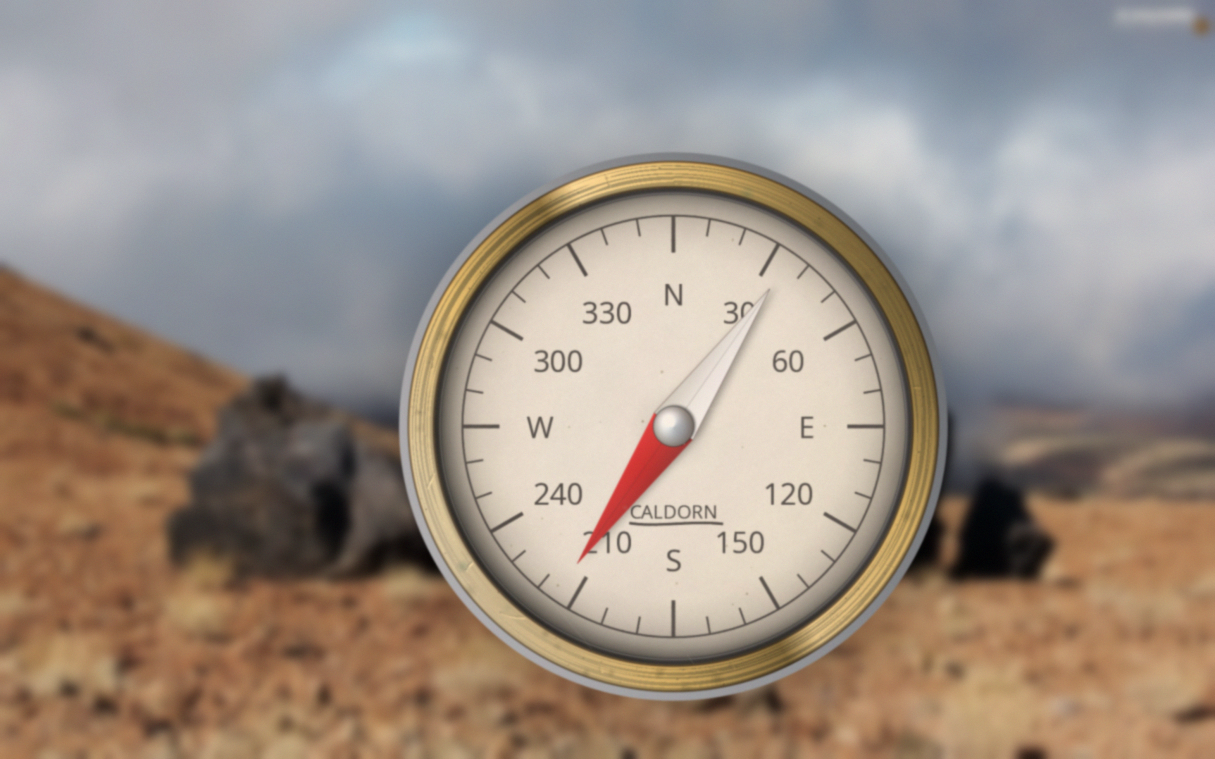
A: 215 °
